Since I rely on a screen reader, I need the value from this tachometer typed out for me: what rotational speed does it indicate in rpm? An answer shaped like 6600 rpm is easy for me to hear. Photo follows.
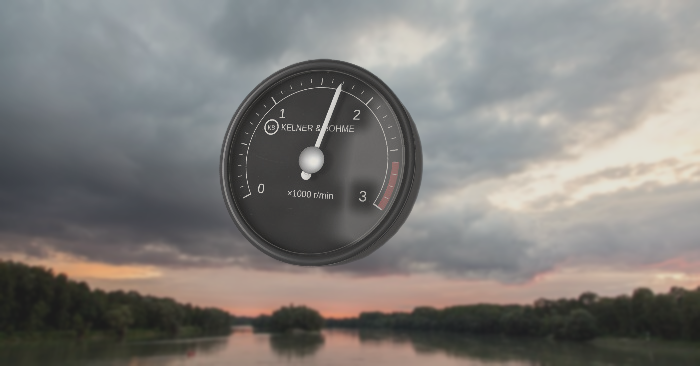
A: 1700 rpm
